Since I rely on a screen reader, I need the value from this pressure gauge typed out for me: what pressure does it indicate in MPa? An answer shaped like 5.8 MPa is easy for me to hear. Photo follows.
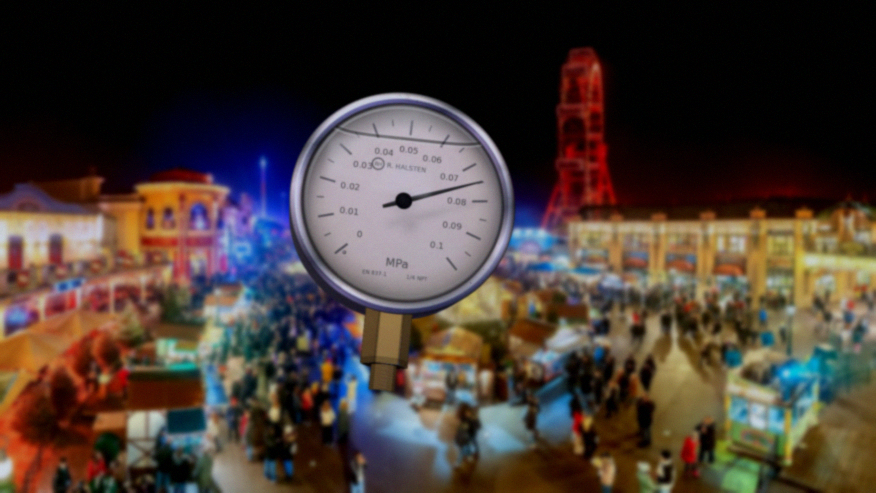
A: 0.075 MPa
